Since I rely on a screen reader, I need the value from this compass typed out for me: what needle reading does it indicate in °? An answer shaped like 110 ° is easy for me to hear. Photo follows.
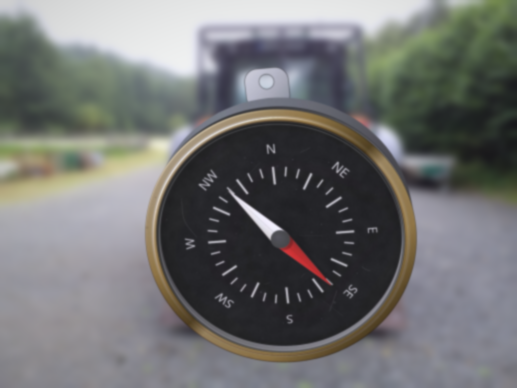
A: 140 °
